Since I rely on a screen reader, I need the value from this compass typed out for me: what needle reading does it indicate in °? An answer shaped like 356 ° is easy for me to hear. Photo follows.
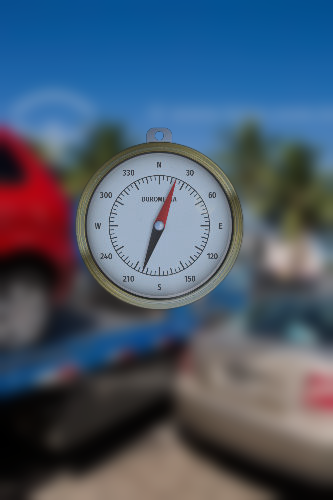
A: 20 °
